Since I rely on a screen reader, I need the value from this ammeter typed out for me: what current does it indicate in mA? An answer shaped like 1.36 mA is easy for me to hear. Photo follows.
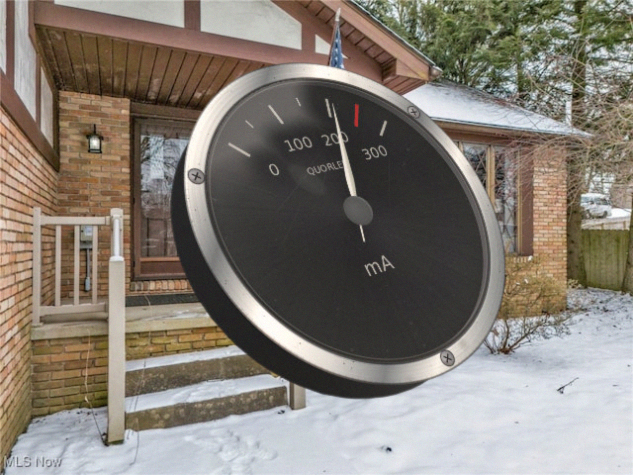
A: 200 mA
